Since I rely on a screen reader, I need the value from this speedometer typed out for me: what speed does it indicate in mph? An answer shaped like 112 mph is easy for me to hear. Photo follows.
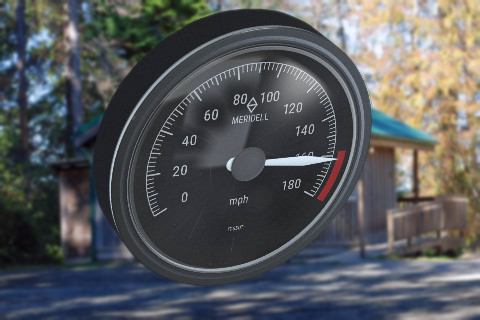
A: 160 mph
